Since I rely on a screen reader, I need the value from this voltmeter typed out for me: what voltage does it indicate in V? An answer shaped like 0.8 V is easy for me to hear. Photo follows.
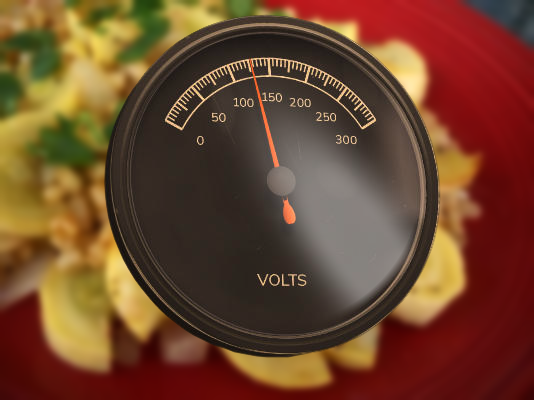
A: 125 V
